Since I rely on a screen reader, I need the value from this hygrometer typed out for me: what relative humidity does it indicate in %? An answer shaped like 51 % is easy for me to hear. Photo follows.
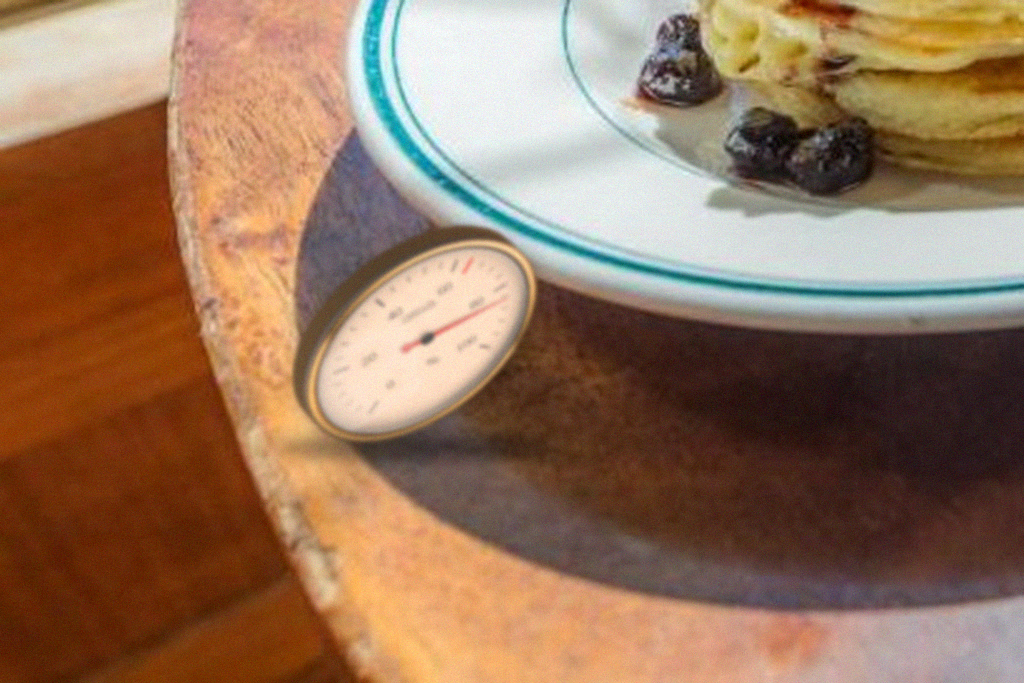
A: 84 %
